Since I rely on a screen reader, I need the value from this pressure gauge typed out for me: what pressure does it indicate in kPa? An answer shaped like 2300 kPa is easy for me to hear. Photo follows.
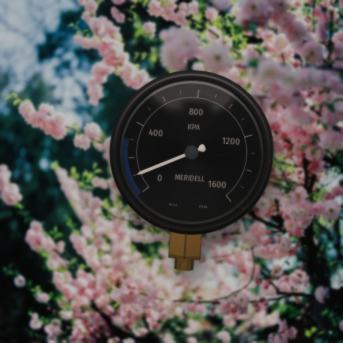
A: 100 kPa
